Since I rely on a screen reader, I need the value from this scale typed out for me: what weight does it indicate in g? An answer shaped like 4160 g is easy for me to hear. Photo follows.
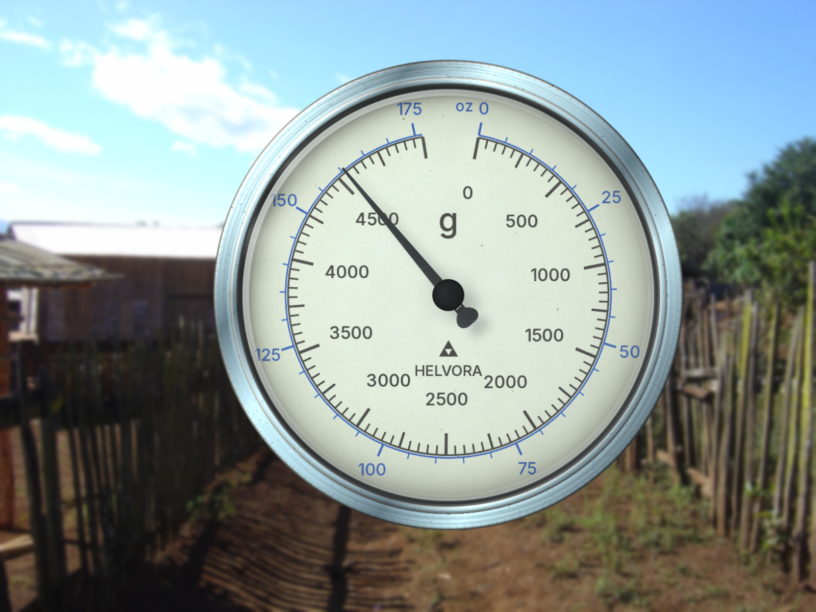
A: 4550 g
